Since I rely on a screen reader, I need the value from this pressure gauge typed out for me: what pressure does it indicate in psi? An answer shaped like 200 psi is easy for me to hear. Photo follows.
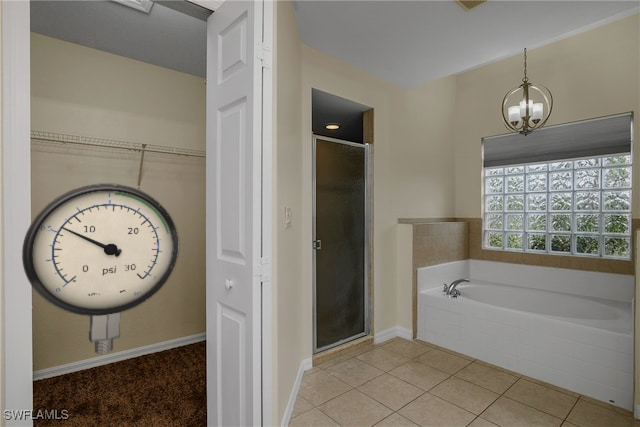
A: 8 psi
